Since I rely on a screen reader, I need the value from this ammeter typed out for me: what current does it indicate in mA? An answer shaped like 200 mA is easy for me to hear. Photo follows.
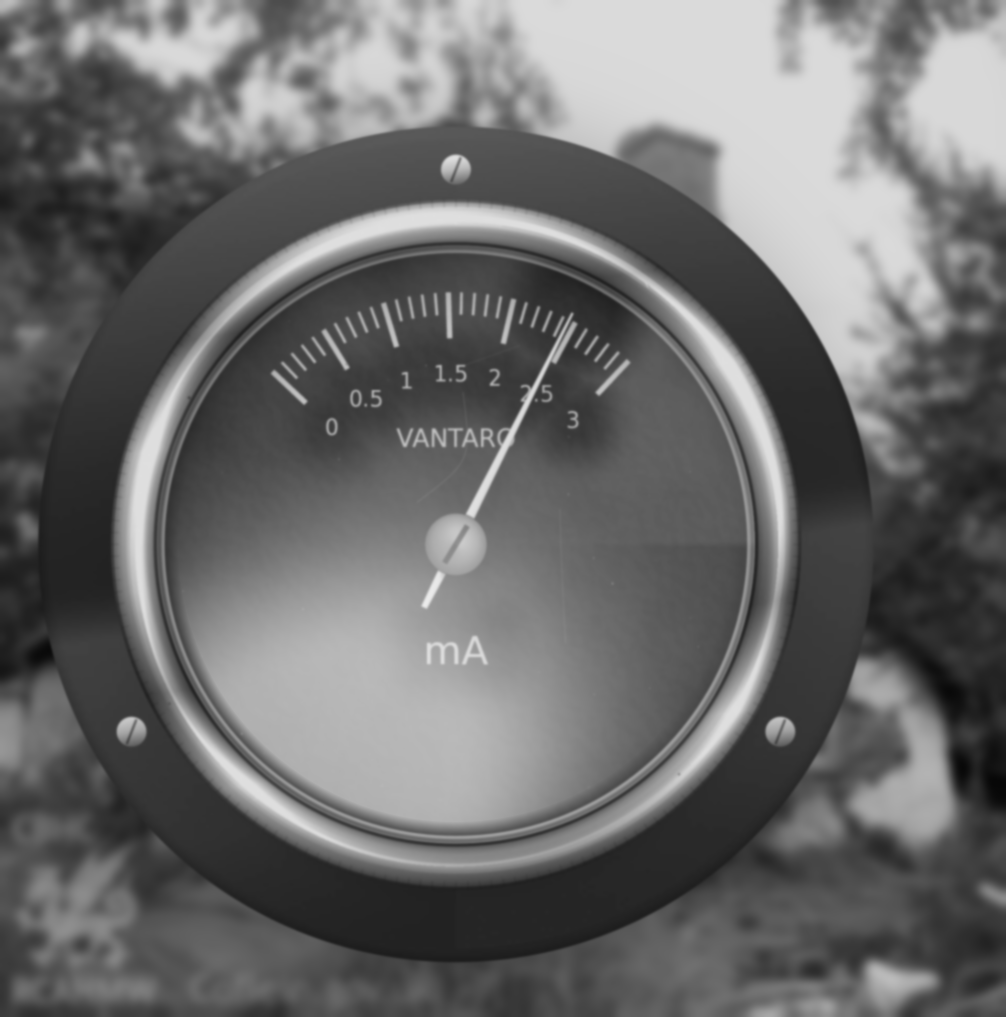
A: 2.45 mA
